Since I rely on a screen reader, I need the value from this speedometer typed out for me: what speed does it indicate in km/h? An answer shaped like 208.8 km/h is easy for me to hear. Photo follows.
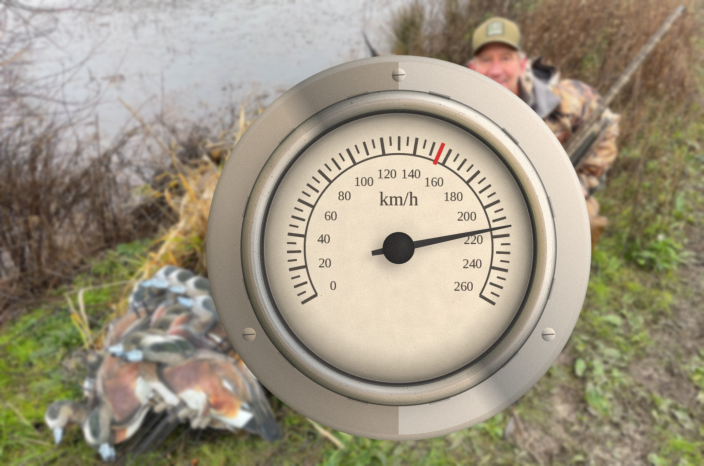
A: 215 km/h
